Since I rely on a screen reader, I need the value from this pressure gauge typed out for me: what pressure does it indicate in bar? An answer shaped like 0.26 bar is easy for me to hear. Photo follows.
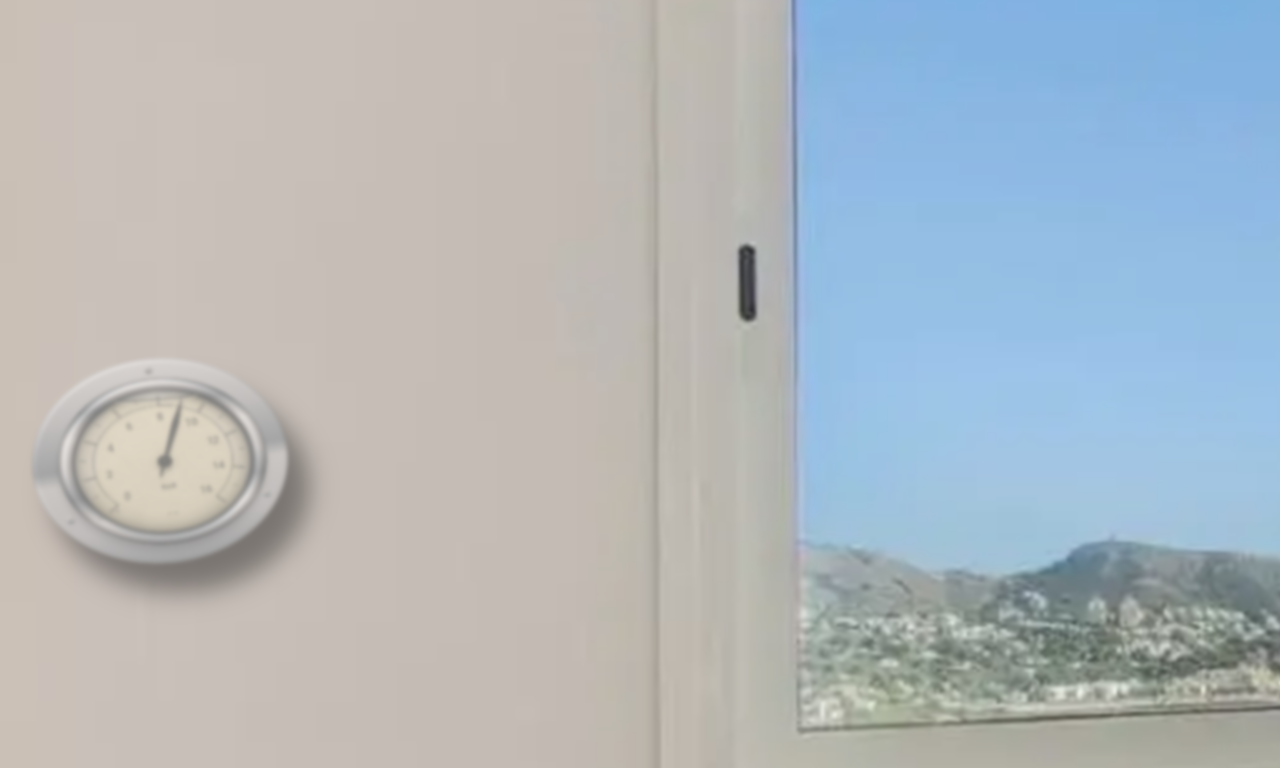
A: 9 bar
